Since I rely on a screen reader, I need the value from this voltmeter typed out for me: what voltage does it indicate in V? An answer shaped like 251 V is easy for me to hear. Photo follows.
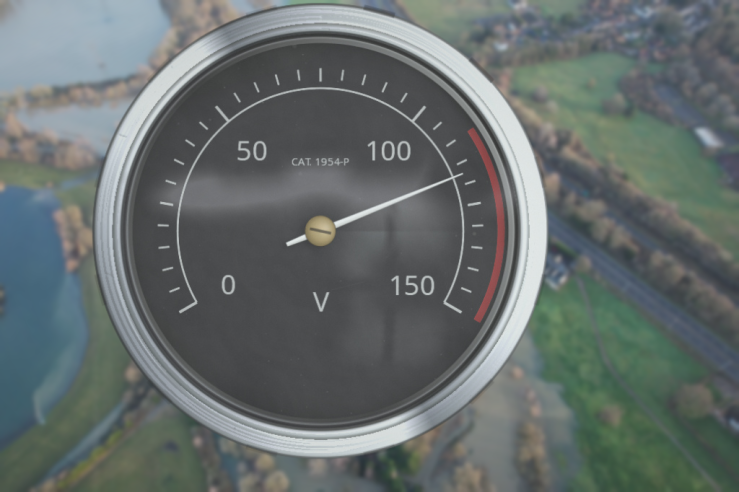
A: 117.5 V
